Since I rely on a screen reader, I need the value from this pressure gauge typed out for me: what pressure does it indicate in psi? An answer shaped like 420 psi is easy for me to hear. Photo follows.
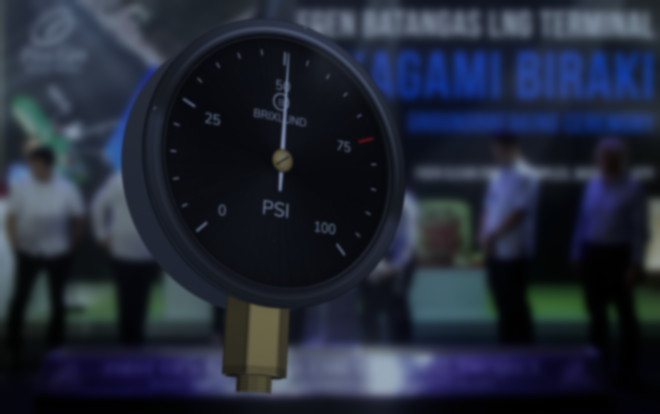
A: 50 psi
